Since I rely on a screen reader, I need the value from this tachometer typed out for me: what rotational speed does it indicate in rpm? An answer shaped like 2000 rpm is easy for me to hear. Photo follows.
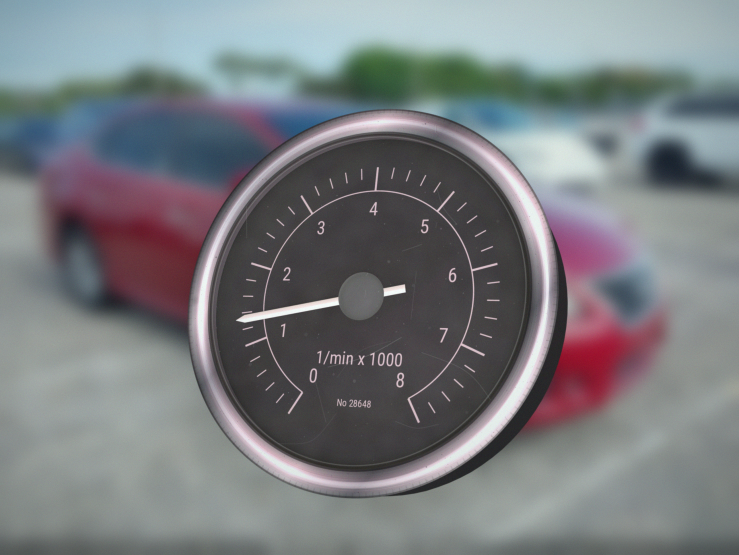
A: 1300 rpm
